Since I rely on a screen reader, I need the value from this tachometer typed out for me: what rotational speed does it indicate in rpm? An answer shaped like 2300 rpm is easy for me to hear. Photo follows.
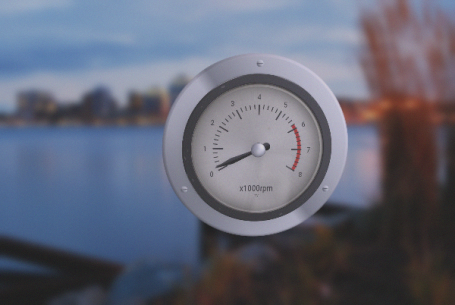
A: 200 rpm
